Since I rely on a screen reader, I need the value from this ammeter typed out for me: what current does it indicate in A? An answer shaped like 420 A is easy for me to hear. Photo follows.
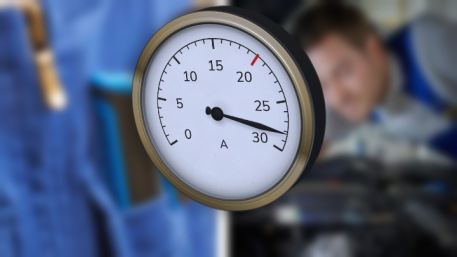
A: 28 A
